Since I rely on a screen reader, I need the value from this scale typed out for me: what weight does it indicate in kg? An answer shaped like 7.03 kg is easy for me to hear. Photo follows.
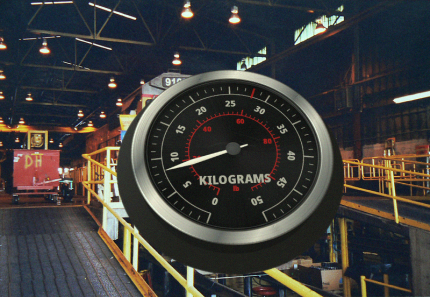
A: 8 kg
